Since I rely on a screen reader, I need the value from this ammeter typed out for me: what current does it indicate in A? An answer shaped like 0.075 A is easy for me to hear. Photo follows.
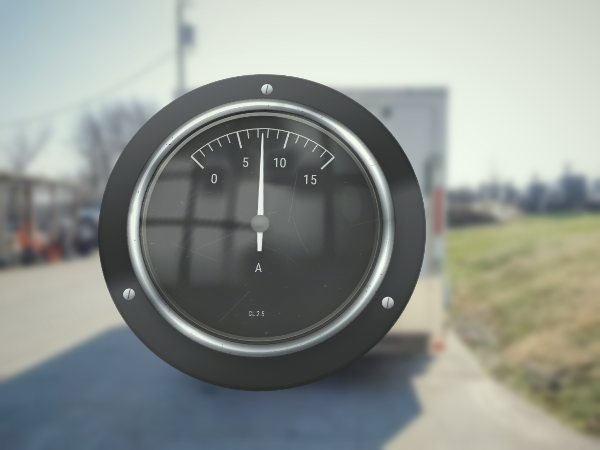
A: 7.5 A
